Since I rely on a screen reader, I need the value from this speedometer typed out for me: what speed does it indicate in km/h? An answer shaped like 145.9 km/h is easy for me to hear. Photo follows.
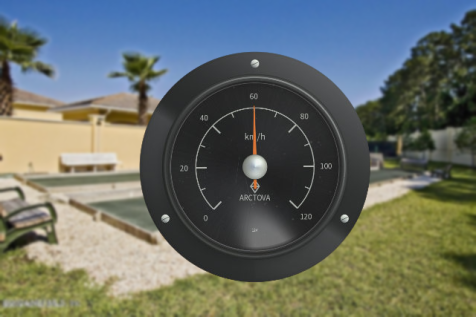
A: 60 km/h
